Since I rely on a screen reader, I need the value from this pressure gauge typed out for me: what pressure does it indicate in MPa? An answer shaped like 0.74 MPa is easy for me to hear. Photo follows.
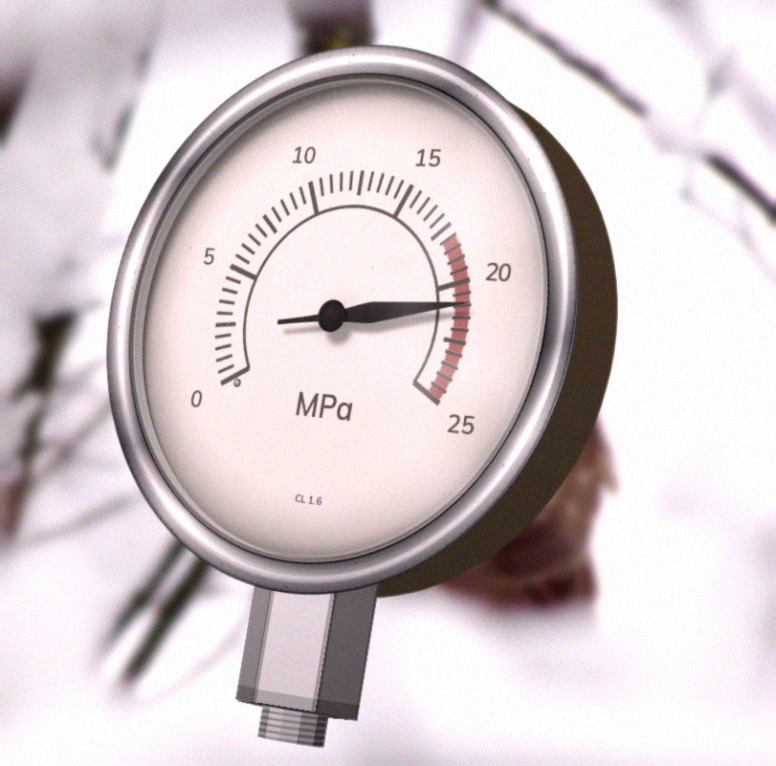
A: 21 MPa
